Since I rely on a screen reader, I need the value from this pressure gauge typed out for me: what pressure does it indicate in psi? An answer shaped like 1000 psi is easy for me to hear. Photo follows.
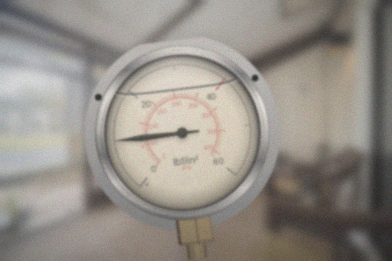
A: 10 psi
